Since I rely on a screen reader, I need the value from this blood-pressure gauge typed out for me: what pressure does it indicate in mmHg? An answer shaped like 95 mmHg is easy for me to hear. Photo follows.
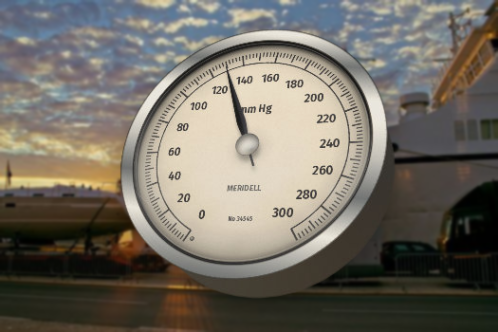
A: 130 mmHg
